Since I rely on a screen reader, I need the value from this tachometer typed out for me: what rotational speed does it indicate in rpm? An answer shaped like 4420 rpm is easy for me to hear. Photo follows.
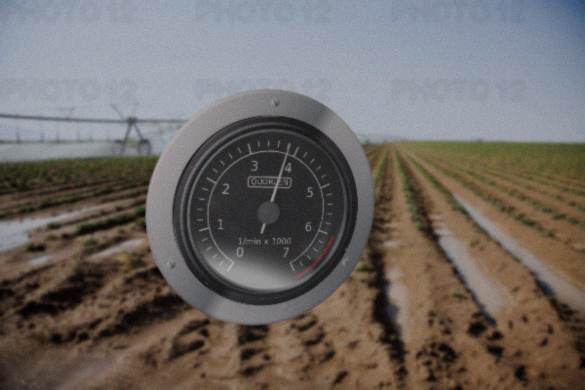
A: 3800 rpm
